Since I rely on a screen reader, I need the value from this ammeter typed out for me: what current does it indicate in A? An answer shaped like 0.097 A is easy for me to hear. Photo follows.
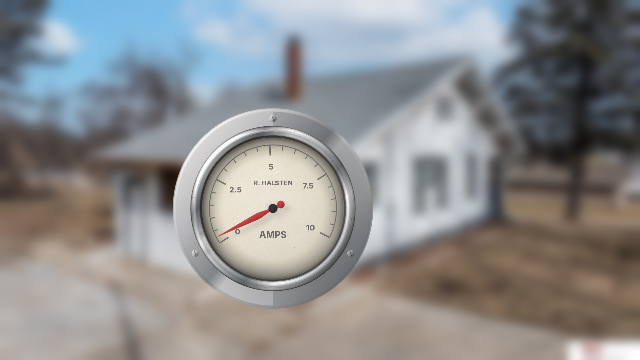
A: 0.25 A
